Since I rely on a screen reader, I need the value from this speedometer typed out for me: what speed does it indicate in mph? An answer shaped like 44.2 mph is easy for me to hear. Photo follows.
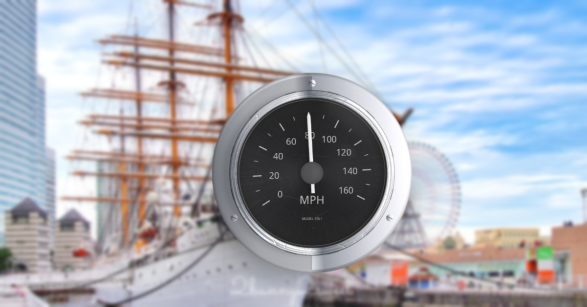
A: 80 mph
